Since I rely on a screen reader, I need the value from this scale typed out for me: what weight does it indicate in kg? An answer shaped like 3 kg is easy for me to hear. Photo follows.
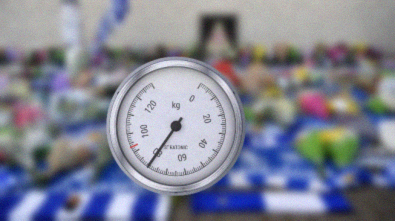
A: 80 kg
